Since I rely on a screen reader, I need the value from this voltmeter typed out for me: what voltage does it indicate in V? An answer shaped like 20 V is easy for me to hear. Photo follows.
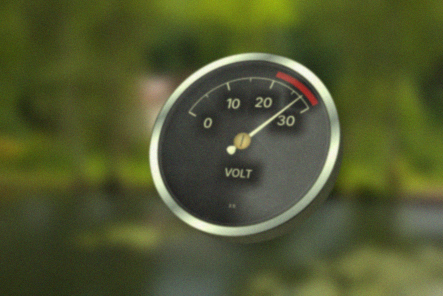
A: 27.5 V
